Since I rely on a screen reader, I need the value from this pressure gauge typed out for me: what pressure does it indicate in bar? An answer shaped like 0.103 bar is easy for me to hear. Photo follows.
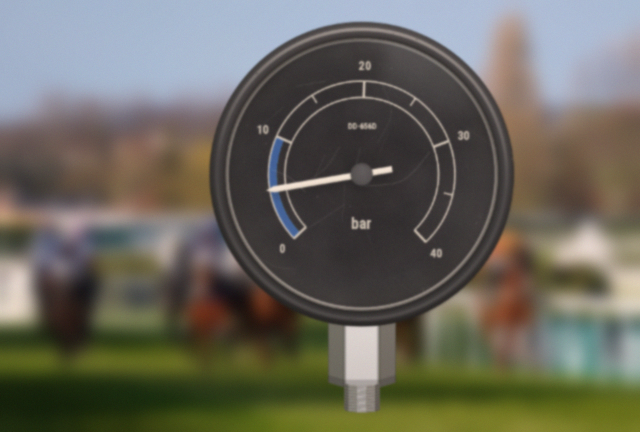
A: 5 bar
